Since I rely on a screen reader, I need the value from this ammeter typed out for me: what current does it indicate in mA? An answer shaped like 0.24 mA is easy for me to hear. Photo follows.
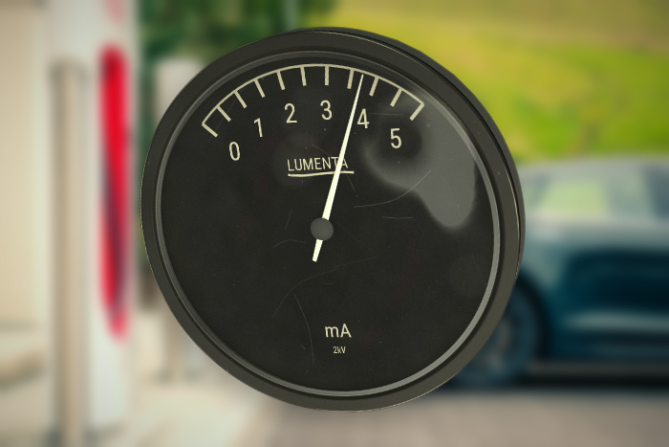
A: 3.75 mA
